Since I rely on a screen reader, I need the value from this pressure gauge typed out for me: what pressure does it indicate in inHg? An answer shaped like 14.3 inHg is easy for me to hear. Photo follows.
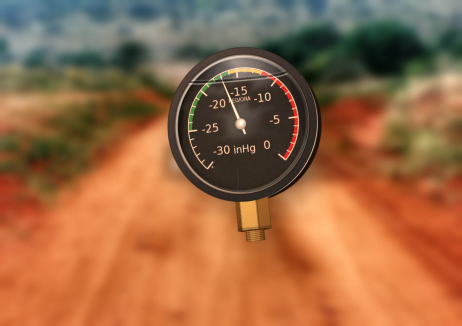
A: -17 inHg
